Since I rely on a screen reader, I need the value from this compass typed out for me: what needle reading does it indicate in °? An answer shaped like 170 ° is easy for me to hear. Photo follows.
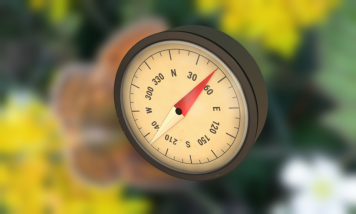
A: 50 °
